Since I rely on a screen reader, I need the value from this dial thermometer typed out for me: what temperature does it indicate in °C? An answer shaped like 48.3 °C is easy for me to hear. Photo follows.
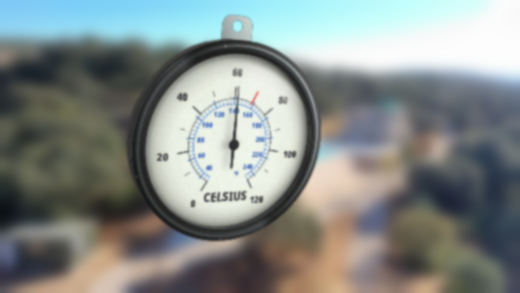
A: 60 °C
